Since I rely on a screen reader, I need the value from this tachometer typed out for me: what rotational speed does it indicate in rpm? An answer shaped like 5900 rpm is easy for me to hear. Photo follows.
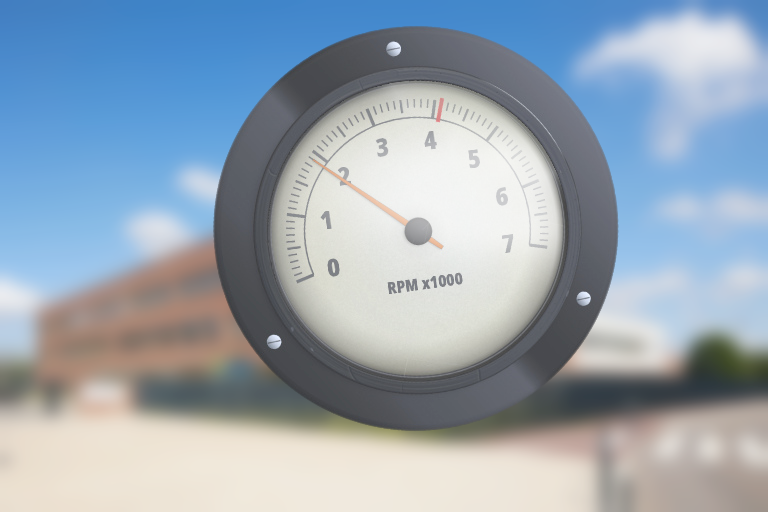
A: 1900 rpm
